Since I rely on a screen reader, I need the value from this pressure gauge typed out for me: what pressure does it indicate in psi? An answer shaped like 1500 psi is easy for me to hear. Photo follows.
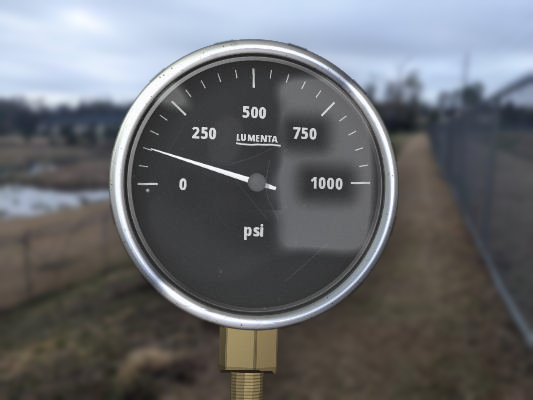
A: 100 psi
